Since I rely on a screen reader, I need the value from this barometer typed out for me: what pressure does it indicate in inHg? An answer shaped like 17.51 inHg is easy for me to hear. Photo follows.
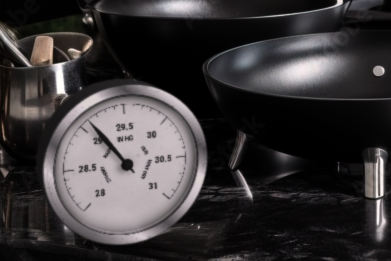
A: 29.1 inHg
